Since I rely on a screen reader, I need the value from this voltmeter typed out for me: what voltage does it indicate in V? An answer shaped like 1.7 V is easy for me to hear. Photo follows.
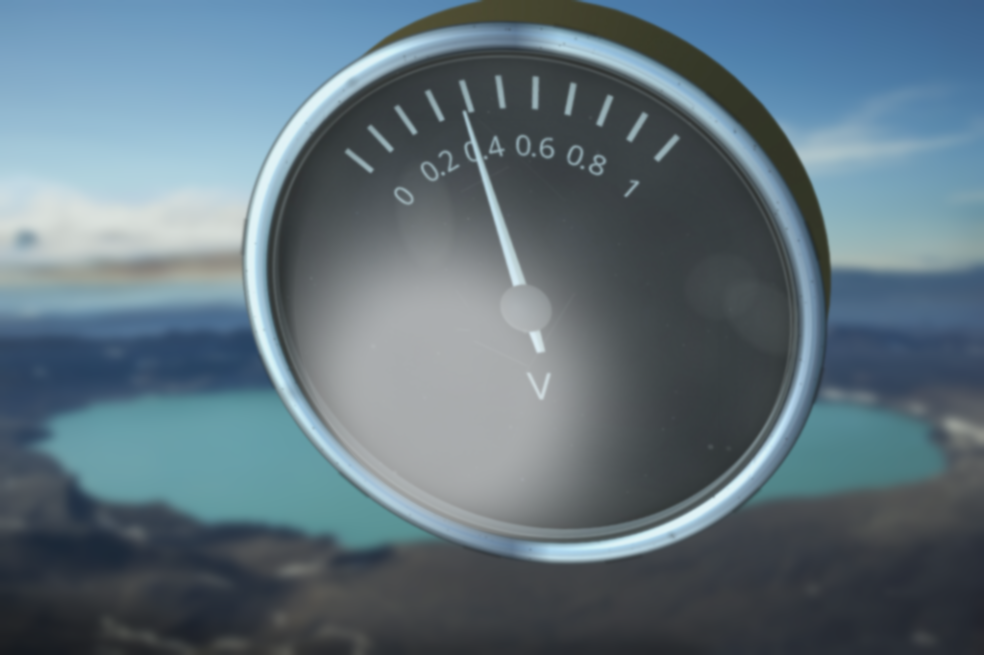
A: 0.4 V
